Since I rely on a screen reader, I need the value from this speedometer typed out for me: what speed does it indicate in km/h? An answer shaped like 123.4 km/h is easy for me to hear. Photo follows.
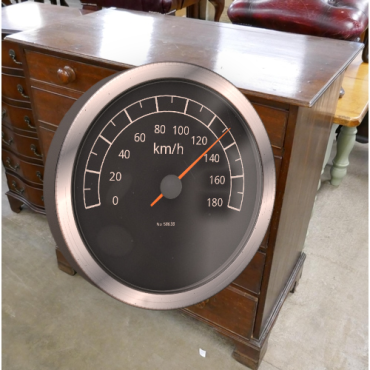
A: 130 km/h
